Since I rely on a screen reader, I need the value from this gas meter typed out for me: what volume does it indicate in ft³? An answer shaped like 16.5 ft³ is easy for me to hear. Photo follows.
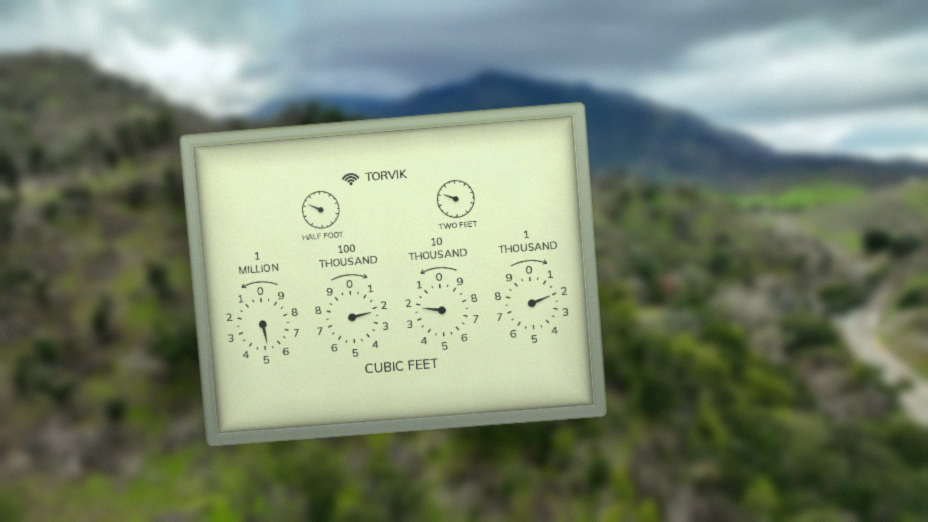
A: 522200 ft³
